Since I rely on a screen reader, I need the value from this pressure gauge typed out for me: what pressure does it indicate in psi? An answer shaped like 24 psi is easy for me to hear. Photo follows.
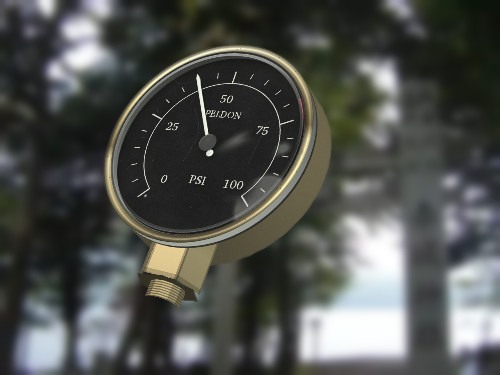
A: 40 psi
